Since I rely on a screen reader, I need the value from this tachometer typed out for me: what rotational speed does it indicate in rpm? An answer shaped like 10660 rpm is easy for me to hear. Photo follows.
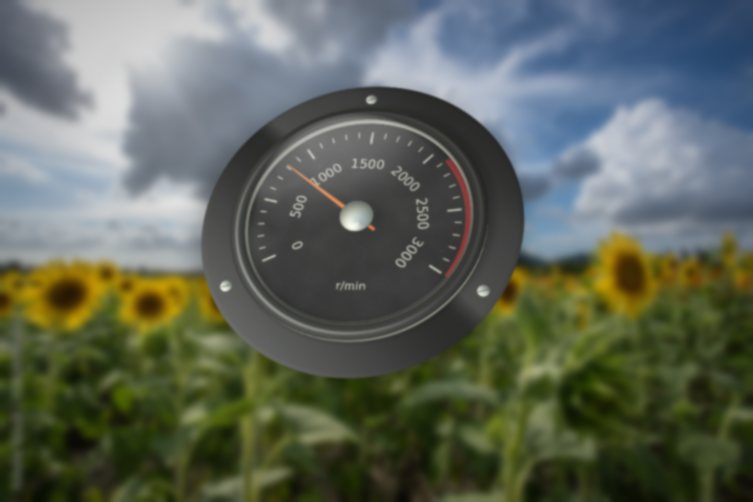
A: 800 rpm
